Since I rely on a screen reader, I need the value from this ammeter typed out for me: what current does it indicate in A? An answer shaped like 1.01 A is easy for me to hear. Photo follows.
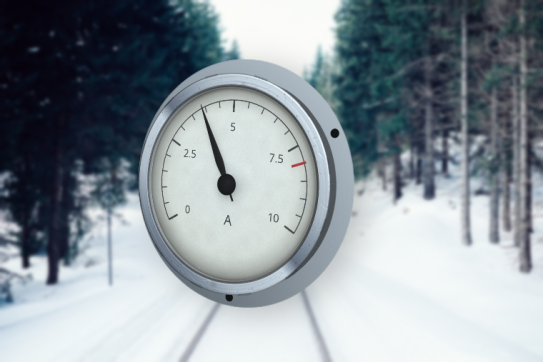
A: 4 A
